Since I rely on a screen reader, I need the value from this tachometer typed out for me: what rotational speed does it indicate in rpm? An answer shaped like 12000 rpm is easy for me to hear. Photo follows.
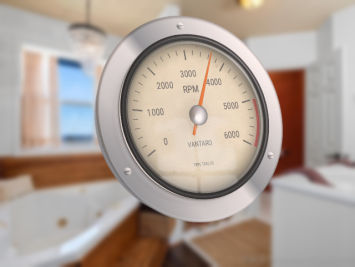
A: 3600 rpm
